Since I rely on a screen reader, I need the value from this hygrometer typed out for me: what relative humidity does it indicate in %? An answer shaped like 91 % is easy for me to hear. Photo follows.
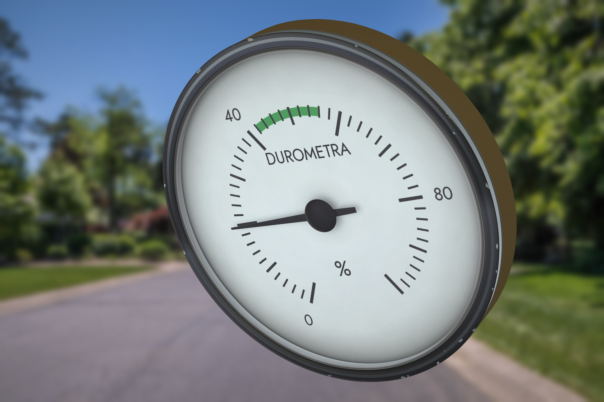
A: 20 %
